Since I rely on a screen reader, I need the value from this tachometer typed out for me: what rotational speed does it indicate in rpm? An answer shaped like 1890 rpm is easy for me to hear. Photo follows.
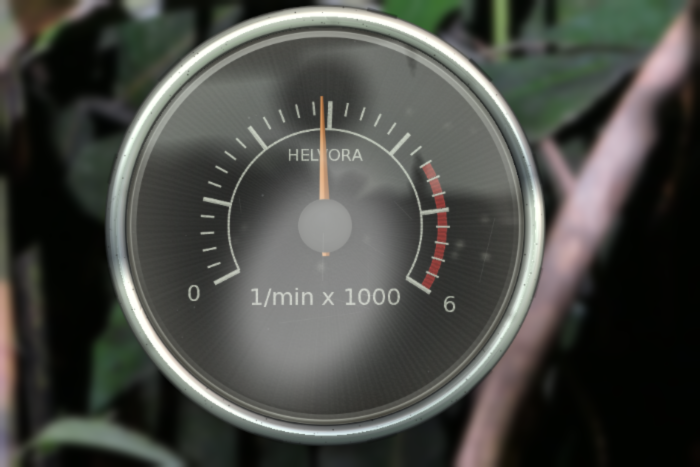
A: 2900 rpm
